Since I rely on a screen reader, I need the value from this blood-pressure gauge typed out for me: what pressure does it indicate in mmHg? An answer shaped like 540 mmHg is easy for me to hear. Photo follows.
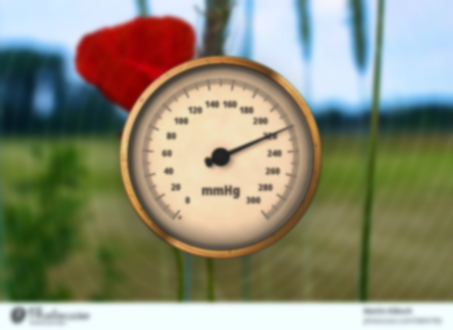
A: 220 mmHg
